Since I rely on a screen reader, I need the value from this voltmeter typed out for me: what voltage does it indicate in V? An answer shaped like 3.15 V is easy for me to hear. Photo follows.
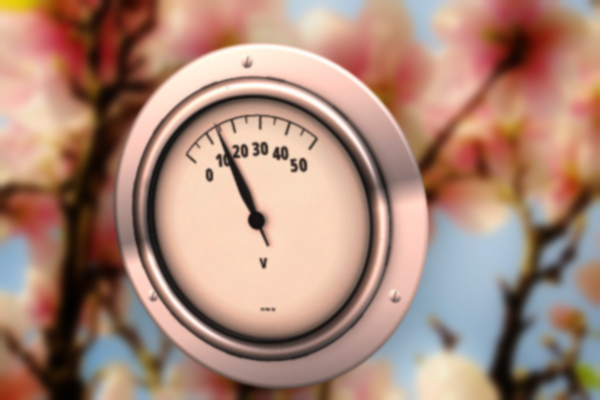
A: 15 V
